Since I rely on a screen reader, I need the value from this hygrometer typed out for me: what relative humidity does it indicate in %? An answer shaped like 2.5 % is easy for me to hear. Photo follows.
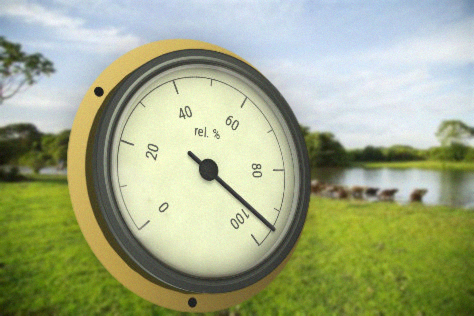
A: 95 %
